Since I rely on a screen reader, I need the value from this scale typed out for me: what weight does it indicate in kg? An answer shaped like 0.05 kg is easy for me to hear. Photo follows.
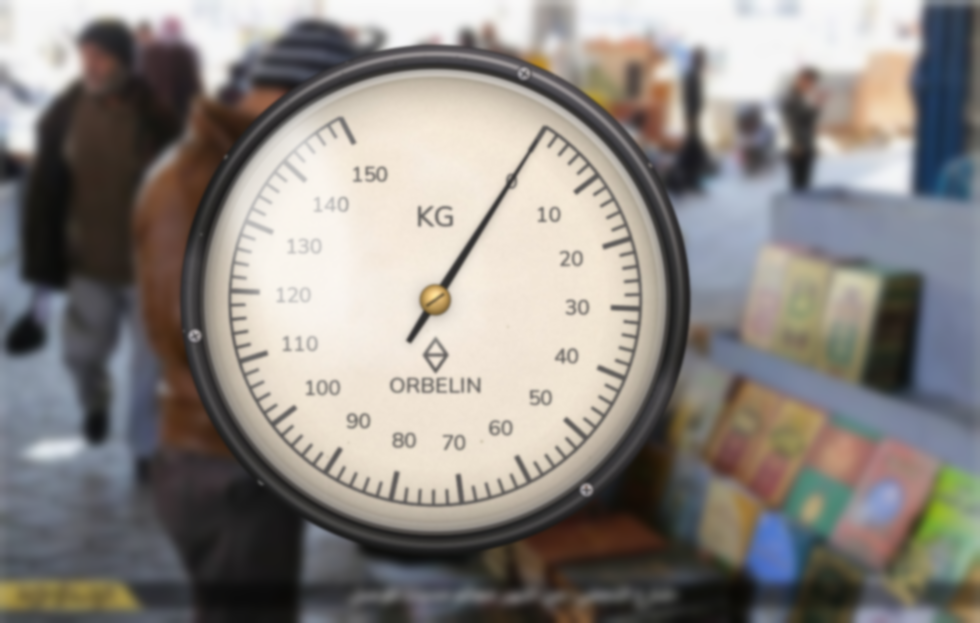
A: 0 kg
